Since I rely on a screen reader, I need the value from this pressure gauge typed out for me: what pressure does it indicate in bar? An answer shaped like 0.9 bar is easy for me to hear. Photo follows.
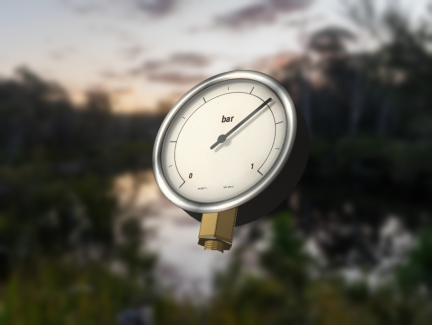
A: 0.7 bar
